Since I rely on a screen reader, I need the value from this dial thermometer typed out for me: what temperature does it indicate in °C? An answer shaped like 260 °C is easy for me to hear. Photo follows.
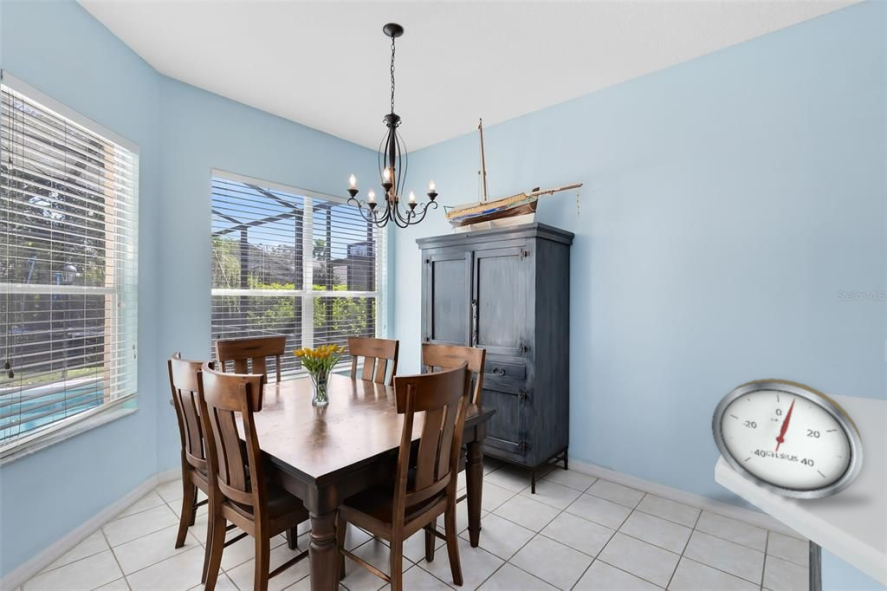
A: 5 °C
